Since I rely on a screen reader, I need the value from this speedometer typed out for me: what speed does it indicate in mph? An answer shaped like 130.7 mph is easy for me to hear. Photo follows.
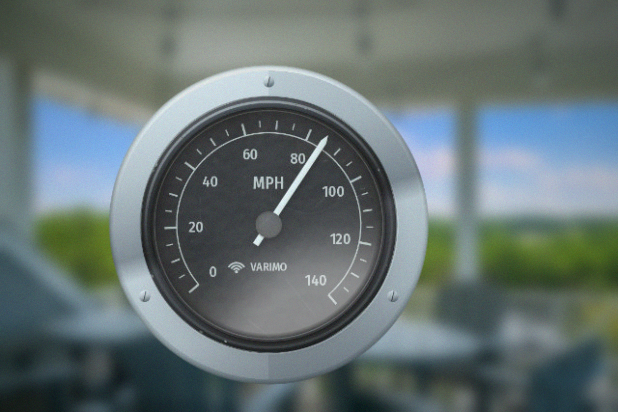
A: 85 mph
